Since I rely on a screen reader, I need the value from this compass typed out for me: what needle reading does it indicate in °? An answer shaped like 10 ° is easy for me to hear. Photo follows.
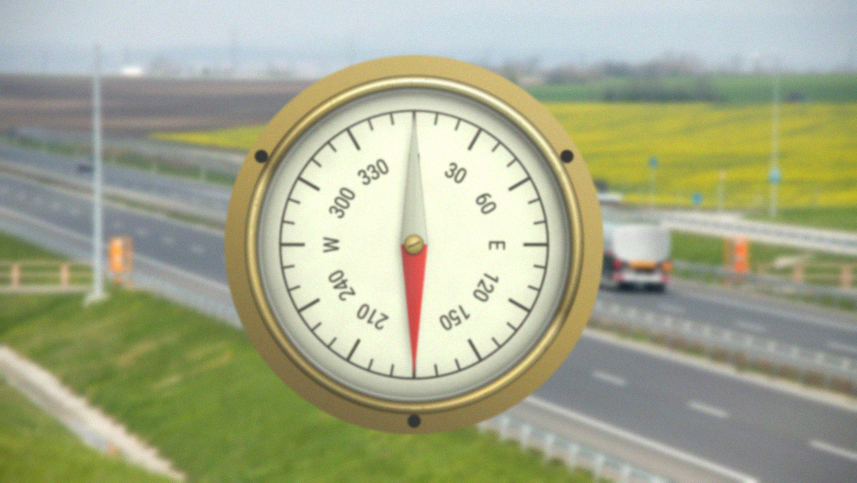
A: 180 °
